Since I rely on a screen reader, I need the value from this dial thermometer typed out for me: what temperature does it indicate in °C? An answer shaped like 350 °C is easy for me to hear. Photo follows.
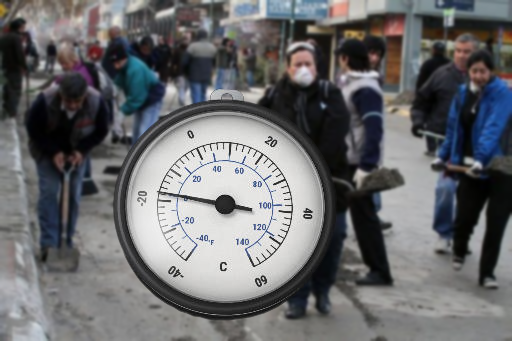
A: -18 °C
